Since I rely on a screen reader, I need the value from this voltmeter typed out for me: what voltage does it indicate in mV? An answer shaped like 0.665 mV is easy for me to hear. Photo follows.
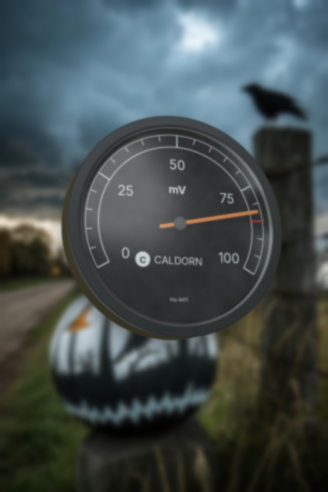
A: 82.5 mV
